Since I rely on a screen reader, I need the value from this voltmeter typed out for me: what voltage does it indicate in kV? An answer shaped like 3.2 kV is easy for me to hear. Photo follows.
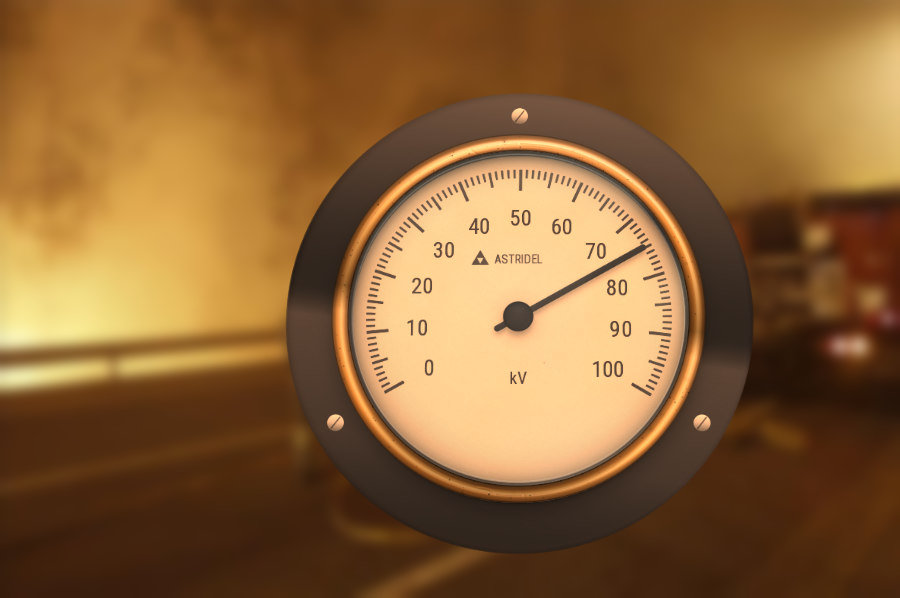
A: 75 kV
